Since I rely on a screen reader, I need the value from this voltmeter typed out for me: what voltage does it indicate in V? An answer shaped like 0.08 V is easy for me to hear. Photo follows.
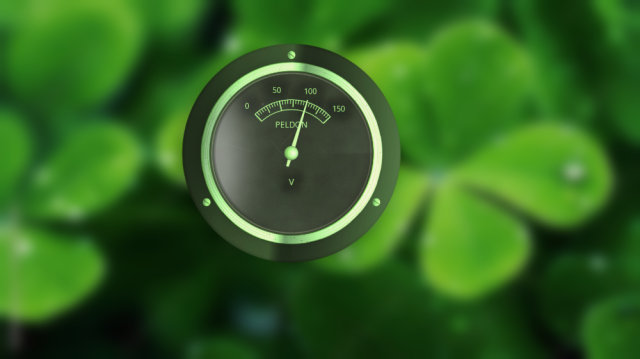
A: 100 V
